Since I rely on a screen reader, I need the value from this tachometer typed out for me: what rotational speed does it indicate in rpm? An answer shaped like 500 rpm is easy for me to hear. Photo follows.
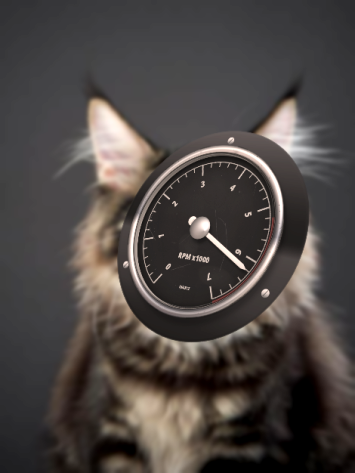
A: 6200 rpm
